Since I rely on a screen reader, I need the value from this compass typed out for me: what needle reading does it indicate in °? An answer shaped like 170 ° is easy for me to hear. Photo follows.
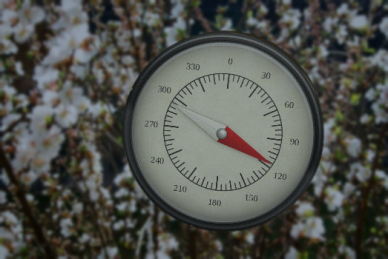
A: 115 °
